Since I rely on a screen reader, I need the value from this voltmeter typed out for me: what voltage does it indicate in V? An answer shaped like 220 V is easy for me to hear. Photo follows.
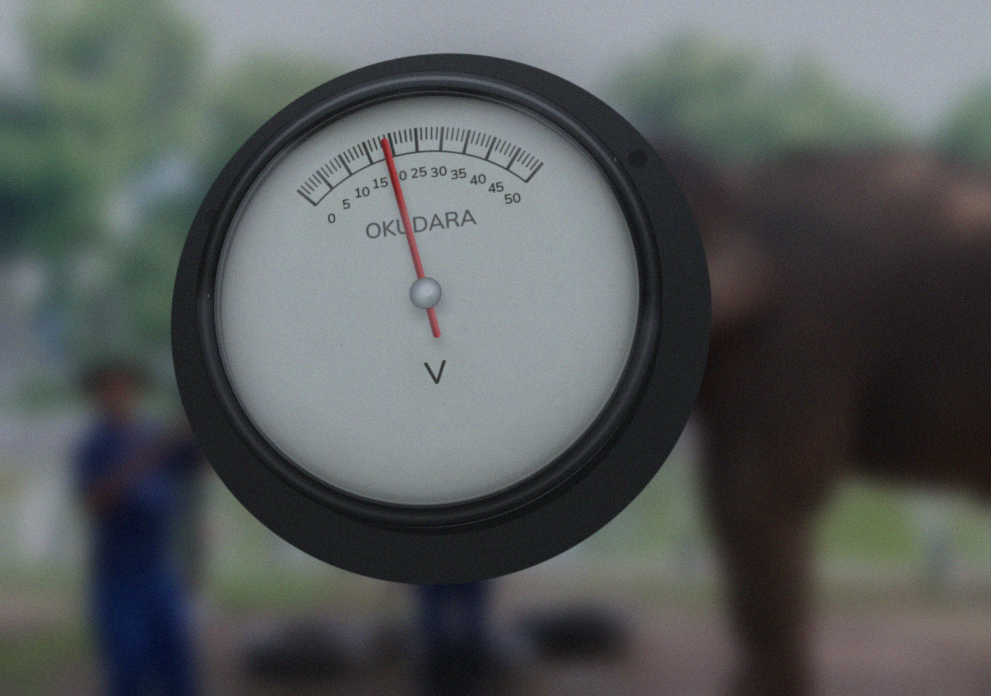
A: 19 V
